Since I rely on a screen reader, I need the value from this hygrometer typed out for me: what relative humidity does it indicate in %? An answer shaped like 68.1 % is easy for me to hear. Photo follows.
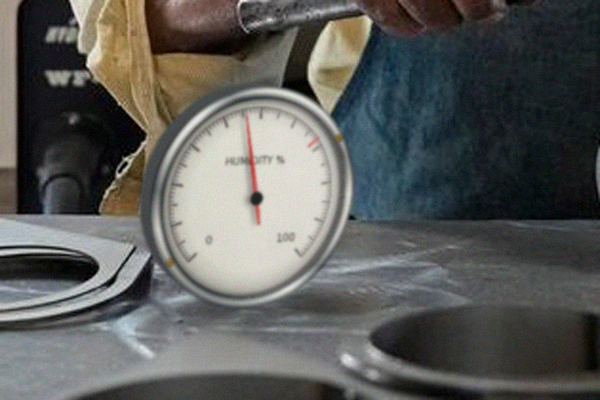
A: 45 %
